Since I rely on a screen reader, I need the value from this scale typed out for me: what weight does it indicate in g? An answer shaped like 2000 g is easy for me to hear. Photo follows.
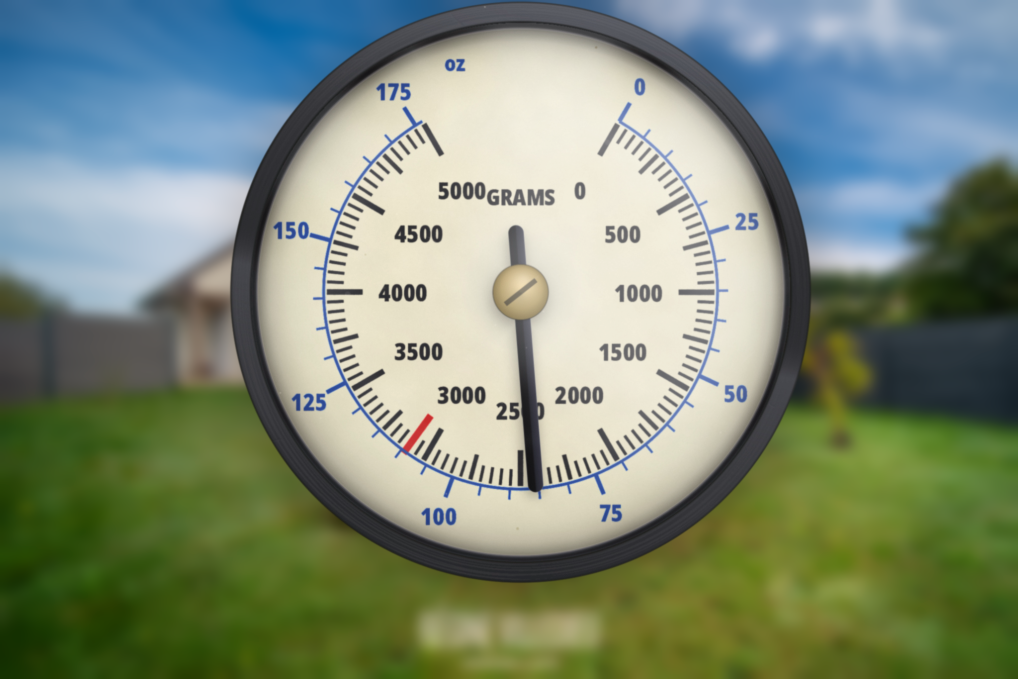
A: 2425 g
